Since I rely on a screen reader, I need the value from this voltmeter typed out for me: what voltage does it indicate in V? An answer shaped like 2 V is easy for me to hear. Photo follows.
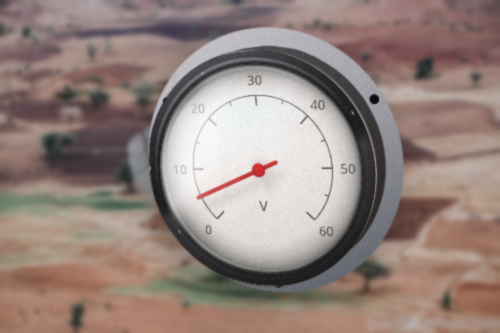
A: 5 V
